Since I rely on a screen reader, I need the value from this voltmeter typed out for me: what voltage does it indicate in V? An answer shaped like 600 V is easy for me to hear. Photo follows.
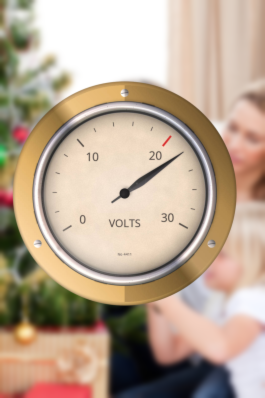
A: 22 V
